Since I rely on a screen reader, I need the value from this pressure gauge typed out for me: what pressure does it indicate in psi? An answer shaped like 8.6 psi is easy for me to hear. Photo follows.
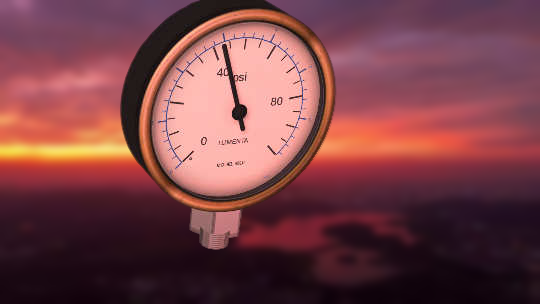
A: 42.5 psi
